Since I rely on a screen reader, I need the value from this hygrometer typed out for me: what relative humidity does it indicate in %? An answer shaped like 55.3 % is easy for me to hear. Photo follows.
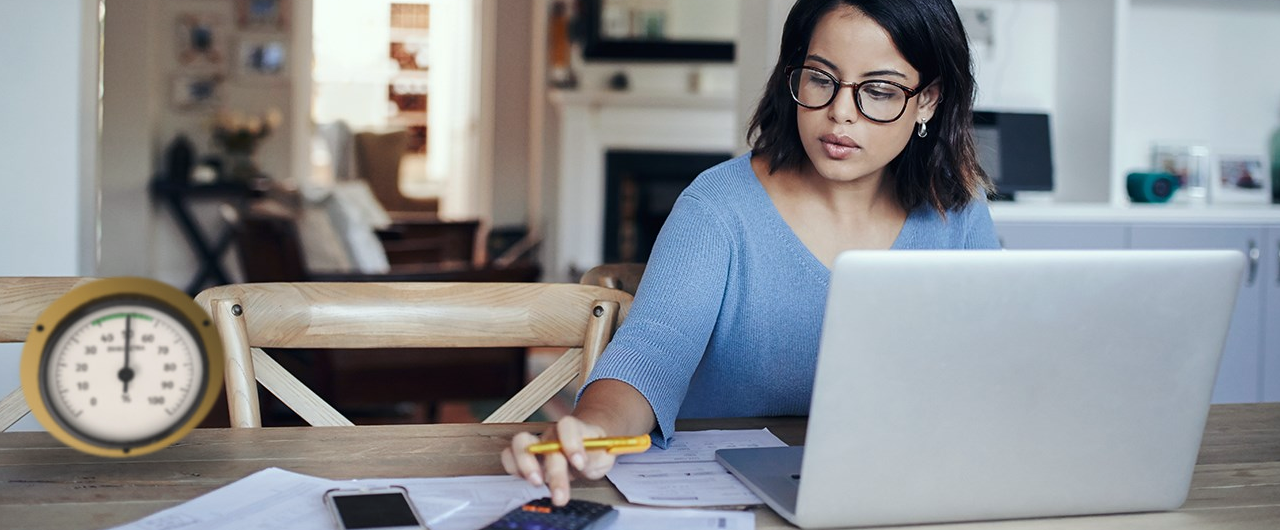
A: 50 %
